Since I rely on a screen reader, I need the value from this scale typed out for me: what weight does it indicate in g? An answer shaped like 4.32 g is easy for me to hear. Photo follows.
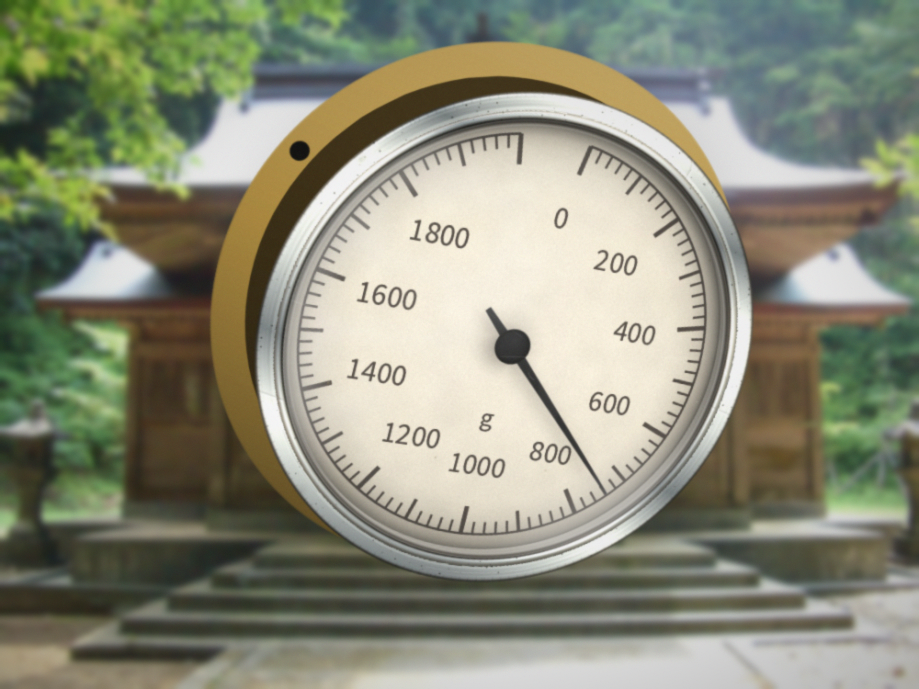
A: 740 g
